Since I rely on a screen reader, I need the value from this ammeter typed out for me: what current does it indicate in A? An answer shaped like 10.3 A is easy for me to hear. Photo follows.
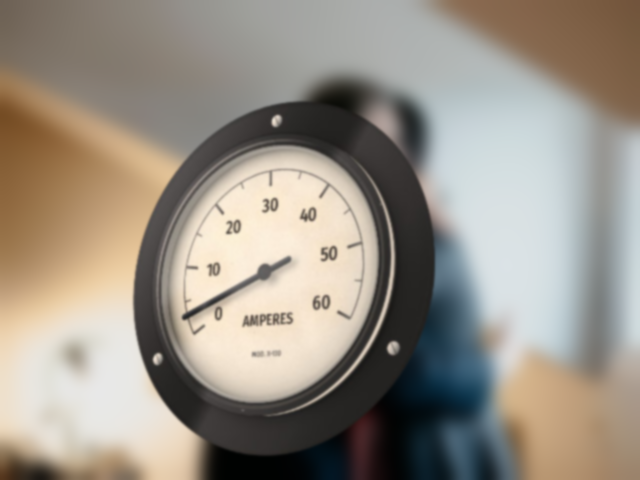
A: 2.5 A
